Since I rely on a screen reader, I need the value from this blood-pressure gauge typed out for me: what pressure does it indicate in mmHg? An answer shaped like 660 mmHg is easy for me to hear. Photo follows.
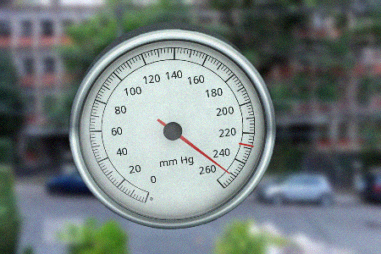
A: 250 mmHg
